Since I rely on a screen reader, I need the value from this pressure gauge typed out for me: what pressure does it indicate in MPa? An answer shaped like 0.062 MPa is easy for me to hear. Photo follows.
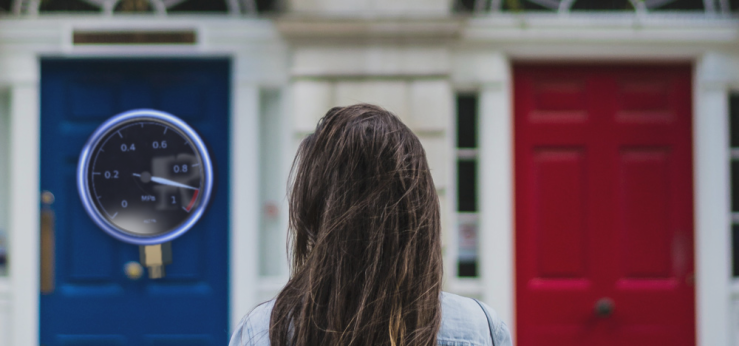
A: 0.9 MPa
